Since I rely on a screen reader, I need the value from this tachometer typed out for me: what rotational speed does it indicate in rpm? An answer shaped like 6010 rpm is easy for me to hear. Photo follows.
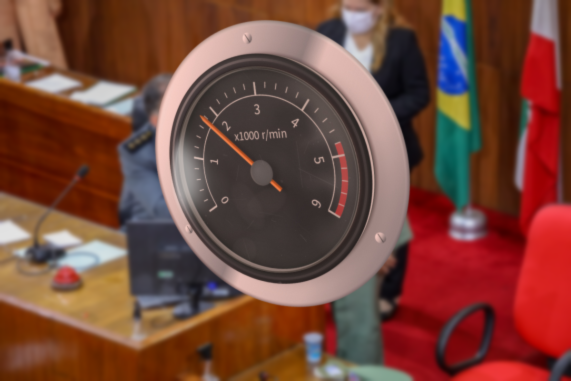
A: 1800 rpm
